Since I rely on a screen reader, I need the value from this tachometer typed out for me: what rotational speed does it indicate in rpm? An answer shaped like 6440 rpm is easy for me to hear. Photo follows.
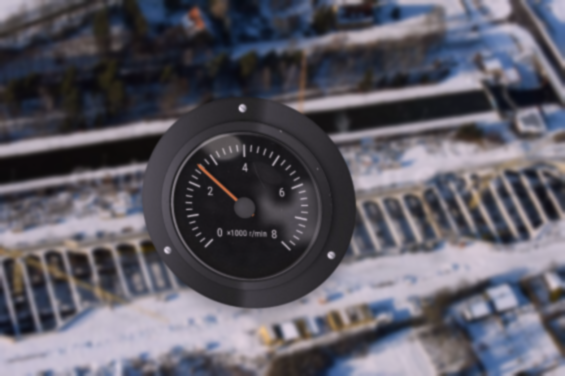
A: 2600 rpm
